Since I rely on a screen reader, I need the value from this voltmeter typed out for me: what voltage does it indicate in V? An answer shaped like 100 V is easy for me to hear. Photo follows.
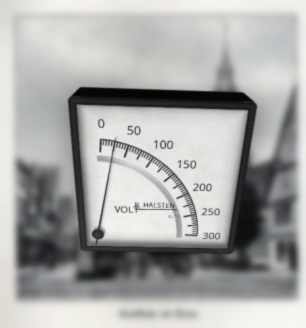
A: 25 V
